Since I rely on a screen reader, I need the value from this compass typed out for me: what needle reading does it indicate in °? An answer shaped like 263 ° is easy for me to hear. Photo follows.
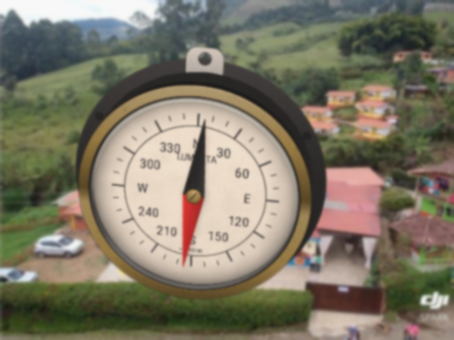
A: 185 °
